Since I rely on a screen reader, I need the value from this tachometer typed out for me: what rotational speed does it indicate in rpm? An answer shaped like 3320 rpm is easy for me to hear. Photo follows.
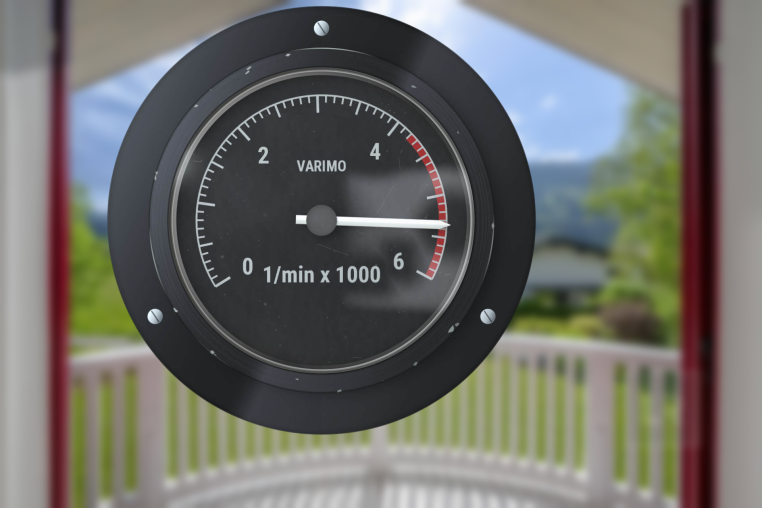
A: 5350 rpm
